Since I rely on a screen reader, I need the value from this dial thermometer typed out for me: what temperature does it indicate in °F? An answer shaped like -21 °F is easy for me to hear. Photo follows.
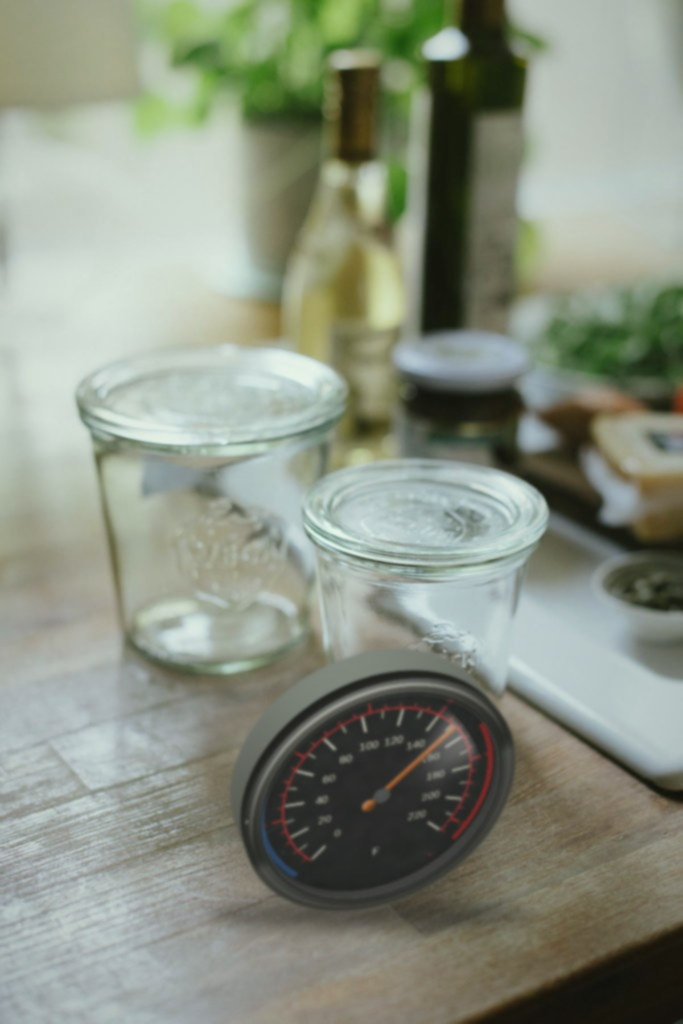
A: 150 °F
